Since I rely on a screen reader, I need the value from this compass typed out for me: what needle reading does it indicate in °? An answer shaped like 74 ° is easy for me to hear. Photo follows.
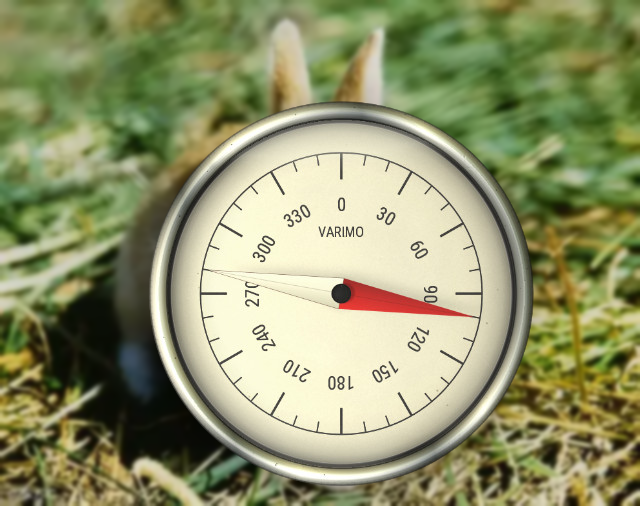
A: 100 °
